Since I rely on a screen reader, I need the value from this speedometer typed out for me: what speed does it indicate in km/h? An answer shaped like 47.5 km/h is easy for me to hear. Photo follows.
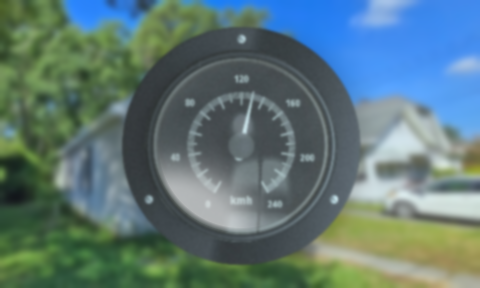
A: 130 km/h
